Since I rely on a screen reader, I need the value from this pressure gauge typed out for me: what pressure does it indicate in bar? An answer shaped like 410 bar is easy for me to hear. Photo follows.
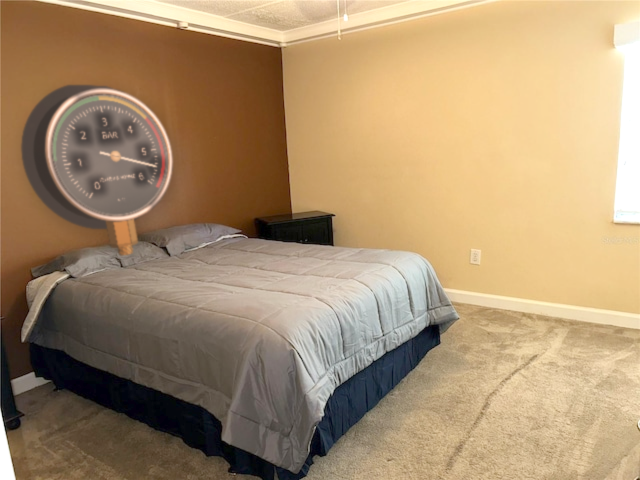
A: 5.5 bar
